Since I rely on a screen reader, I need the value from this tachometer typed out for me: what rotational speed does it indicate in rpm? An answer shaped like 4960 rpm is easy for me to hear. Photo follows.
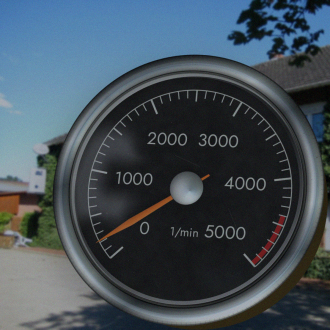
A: 200 rpm
